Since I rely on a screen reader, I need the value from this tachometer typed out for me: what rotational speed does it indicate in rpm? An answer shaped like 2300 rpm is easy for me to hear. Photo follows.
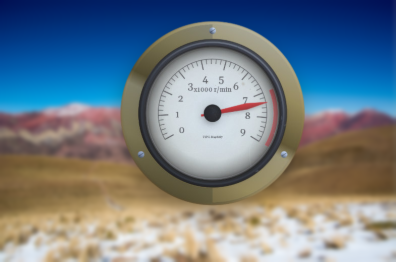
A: 7400 rpm
